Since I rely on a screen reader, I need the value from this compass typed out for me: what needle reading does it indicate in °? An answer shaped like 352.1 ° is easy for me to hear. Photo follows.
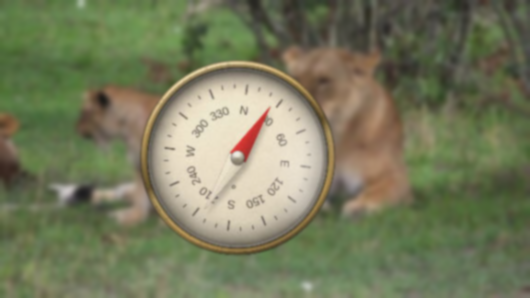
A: 25 °
